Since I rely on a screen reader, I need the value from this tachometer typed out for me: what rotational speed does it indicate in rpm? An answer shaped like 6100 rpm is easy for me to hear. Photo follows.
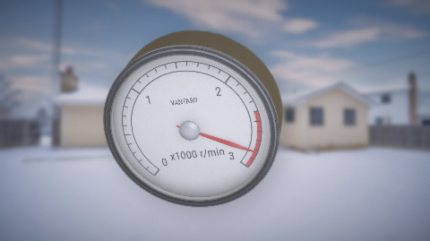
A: 2800 rpm
